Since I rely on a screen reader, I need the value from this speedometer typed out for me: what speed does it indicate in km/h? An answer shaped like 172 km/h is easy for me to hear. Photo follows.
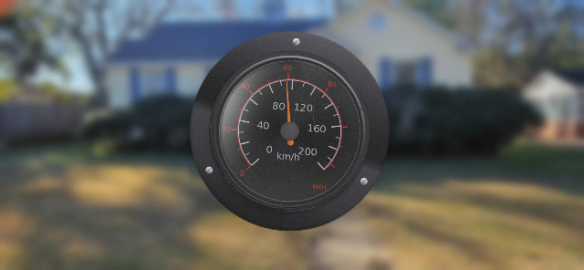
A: 95 km/h
